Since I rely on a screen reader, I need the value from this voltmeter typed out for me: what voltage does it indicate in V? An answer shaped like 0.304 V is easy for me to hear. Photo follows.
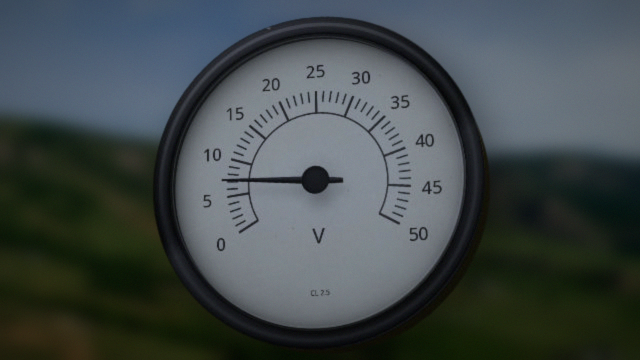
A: 7 V
